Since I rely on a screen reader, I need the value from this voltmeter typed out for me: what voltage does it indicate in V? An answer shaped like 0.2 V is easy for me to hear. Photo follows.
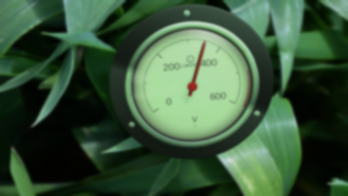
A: 350 V
